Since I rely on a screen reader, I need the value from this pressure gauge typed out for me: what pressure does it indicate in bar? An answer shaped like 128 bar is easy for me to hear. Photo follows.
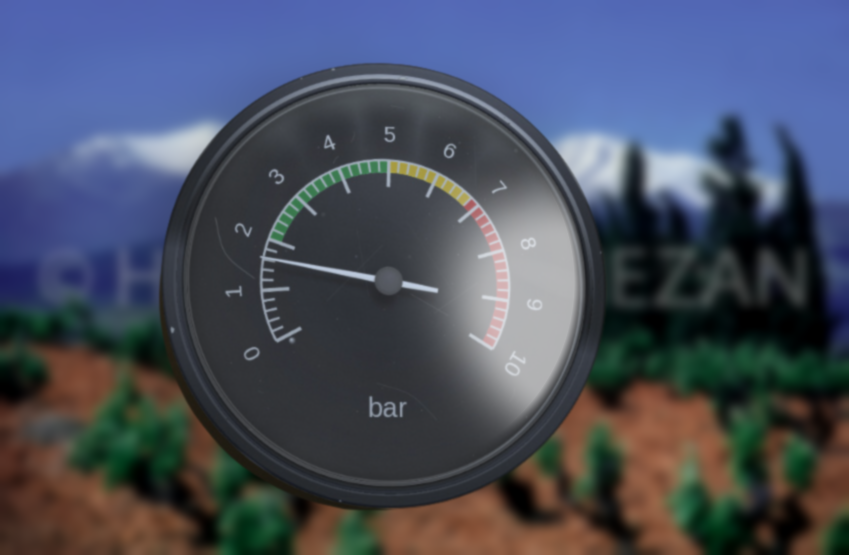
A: 1.6 bar
